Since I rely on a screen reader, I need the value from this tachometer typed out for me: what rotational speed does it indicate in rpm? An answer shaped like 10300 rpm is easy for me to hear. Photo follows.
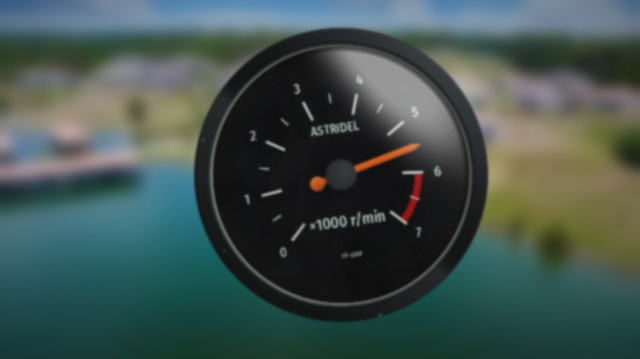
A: 5500 rpm
